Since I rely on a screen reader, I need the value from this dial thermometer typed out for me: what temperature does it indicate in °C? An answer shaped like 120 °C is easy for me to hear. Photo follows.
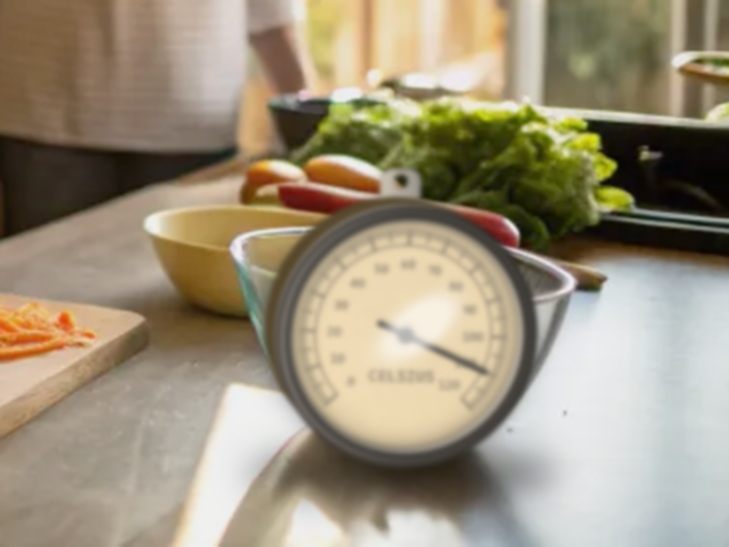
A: 110 °C
